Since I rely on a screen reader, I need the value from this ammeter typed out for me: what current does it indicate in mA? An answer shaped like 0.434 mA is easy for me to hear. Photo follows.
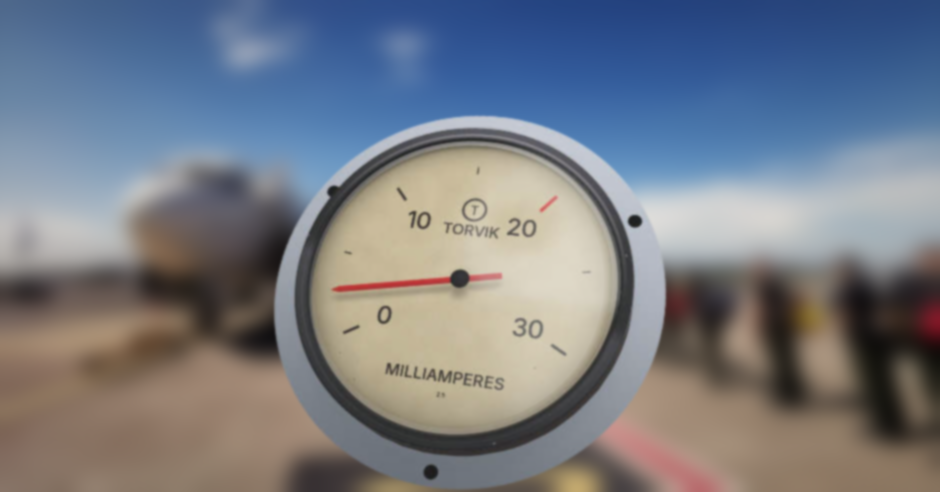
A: 2.5 mA
